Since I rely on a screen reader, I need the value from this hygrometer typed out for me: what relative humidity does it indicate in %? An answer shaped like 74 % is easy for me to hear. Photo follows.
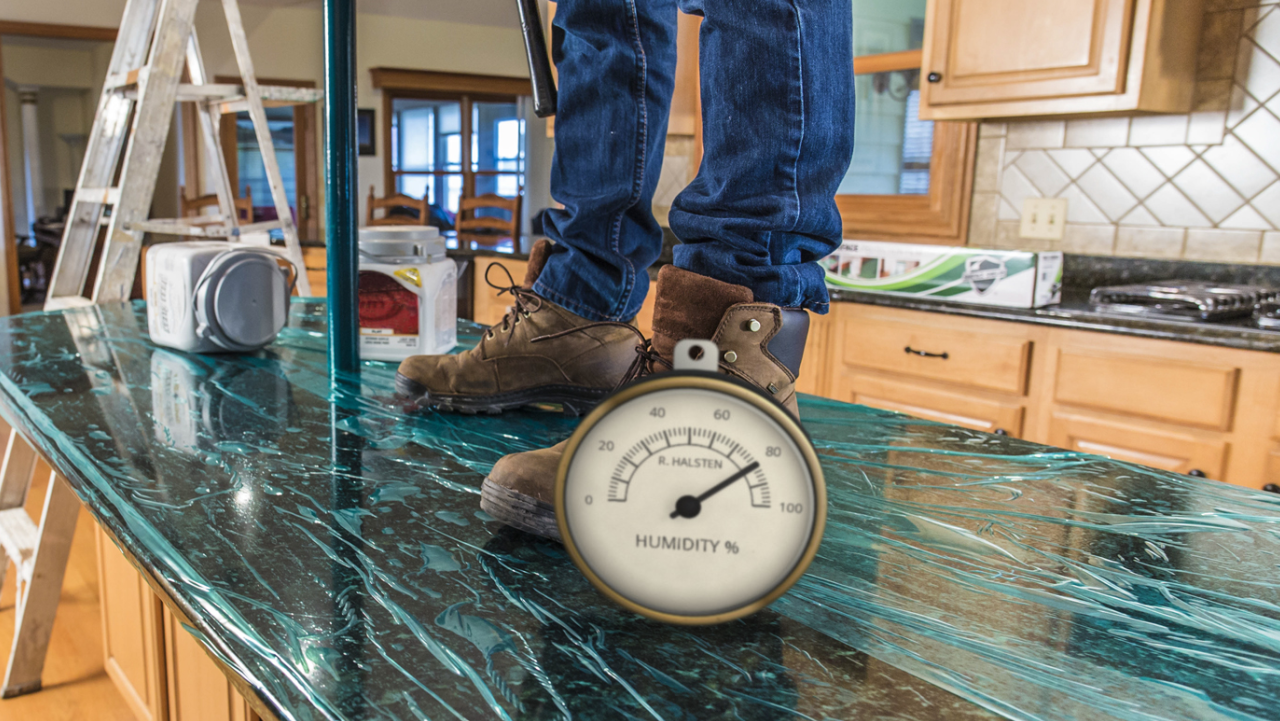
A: 80 %
